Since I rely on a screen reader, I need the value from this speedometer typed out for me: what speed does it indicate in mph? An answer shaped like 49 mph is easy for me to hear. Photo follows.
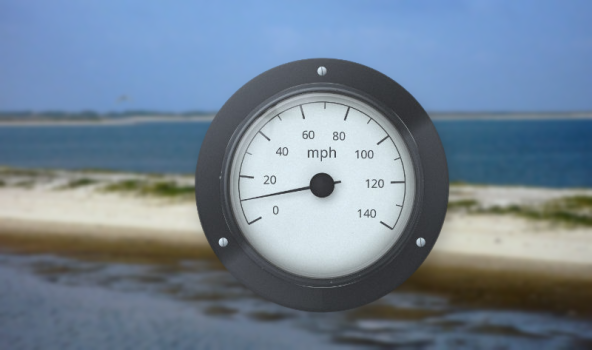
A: 10 mph
